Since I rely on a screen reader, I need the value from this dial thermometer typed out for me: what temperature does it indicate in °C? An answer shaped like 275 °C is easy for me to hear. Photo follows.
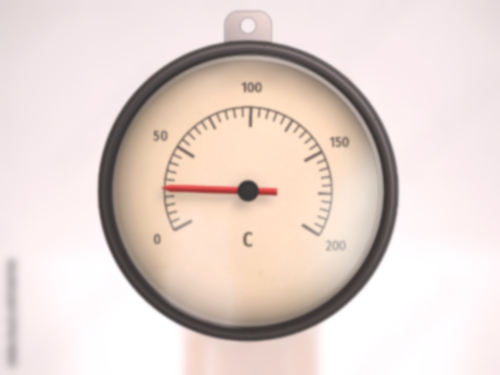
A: 25 °C
